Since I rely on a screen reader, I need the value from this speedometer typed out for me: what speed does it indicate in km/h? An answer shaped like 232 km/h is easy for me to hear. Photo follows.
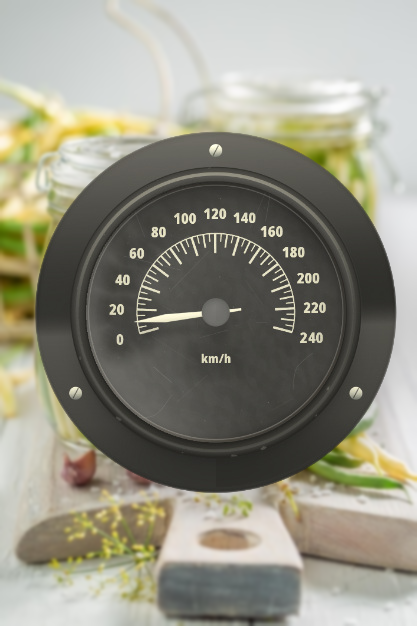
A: 10 km/h
